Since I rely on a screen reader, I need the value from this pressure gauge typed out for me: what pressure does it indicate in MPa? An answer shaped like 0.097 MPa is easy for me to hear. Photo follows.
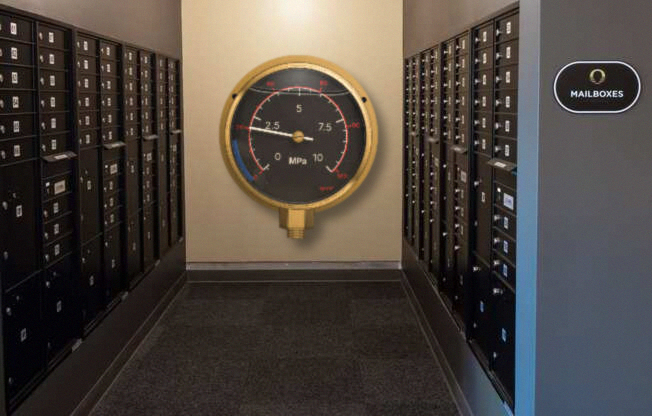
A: 2 MPa
